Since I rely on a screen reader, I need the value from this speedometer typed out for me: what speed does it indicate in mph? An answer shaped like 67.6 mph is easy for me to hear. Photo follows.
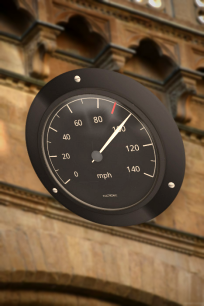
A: 100 mph
